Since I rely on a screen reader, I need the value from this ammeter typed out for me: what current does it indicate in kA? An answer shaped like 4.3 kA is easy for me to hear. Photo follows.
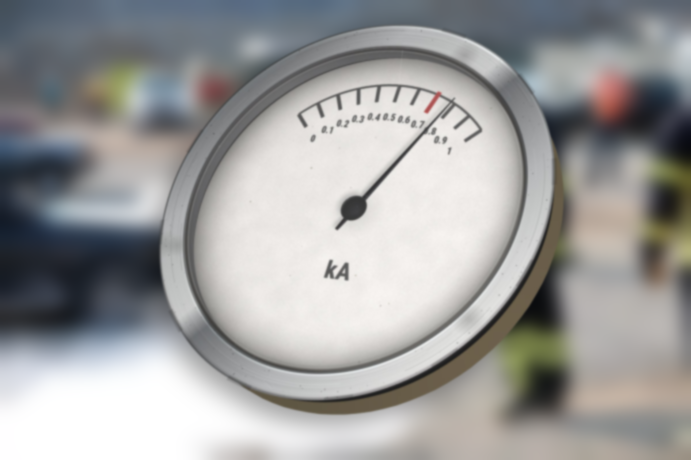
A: 0.8 kA
